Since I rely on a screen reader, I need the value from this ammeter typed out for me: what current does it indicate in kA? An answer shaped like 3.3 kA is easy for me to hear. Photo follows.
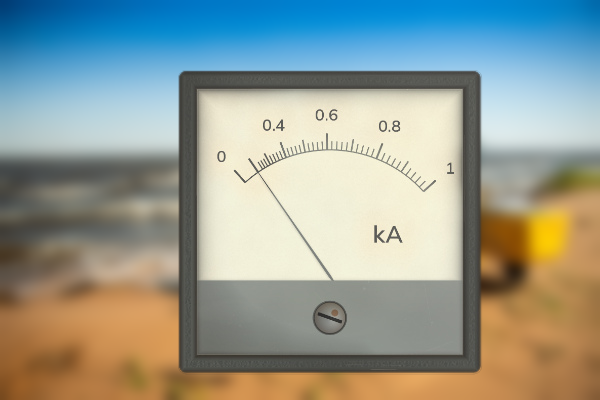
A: 0.2 kA
